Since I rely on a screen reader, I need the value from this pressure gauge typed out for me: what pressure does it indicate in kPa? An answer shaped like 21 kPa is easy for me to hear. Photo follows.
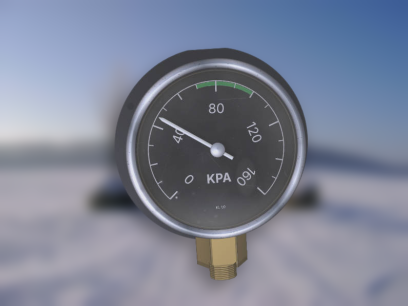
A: 45 kPa
